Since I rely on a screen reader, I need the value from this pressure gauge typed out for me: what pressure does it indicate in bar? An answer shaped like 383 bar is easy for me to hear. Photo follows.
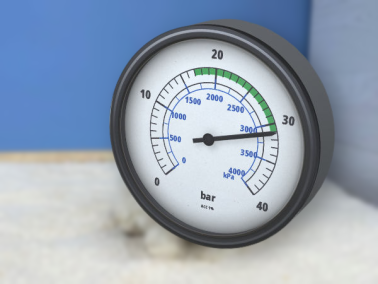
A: 31 bar
